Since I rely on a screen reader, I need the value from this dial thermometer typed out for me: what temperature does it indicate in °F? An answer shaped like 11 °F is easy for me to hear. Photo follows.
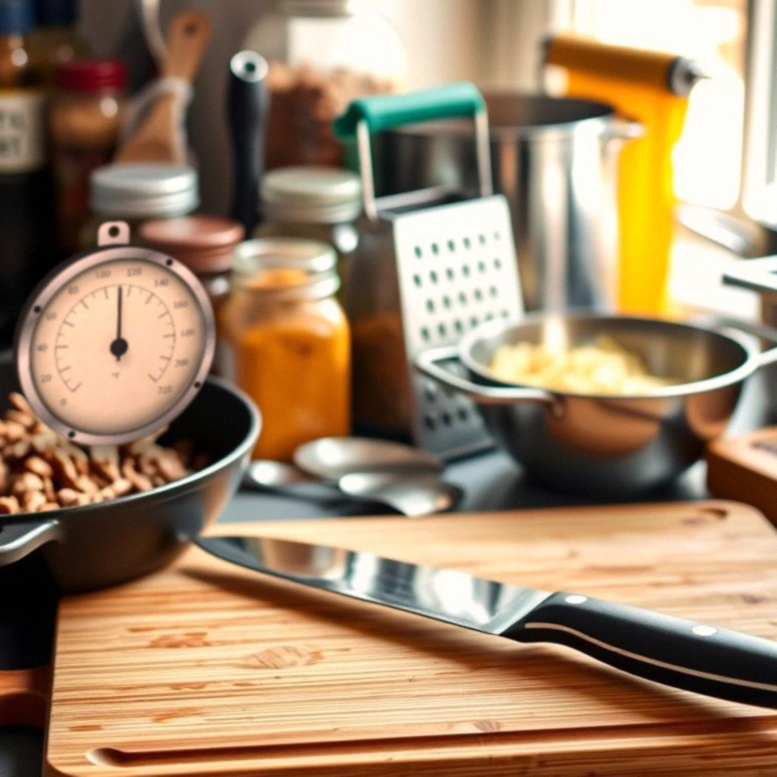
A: 110 °F
